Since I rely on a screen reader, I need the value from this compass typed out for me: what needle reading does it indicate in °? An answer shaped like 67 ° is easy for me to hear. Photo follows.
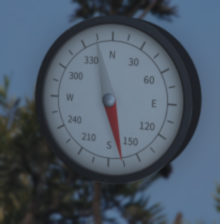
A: 165 °
